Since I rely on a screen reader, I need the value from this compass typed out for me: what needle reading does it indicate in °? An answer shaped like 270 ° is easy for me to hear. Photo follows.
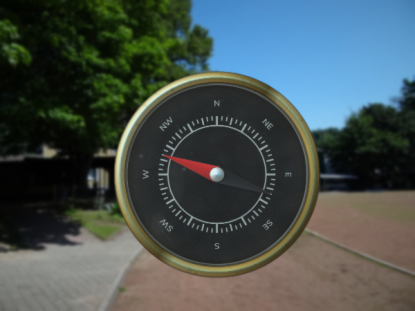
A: 290 °
